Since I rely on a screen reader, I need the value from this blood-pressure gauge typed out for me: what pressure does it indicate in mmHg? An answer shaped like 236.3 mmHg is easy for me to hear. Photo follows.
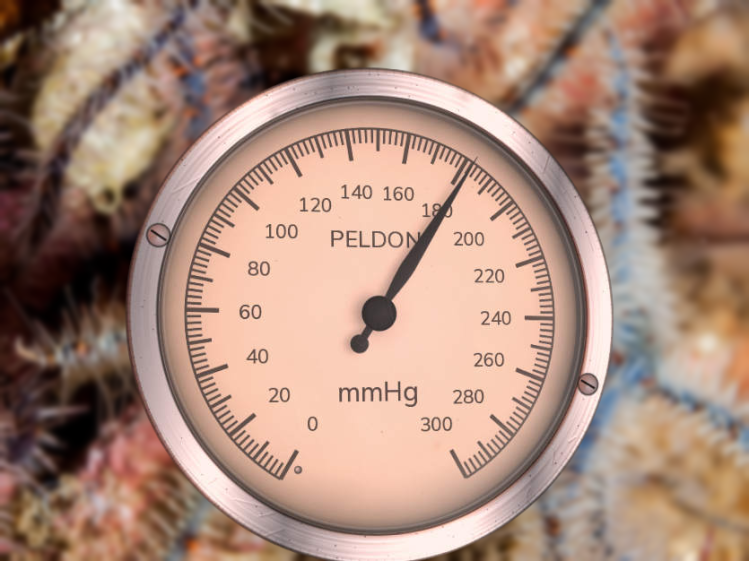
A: 182 mmHg
